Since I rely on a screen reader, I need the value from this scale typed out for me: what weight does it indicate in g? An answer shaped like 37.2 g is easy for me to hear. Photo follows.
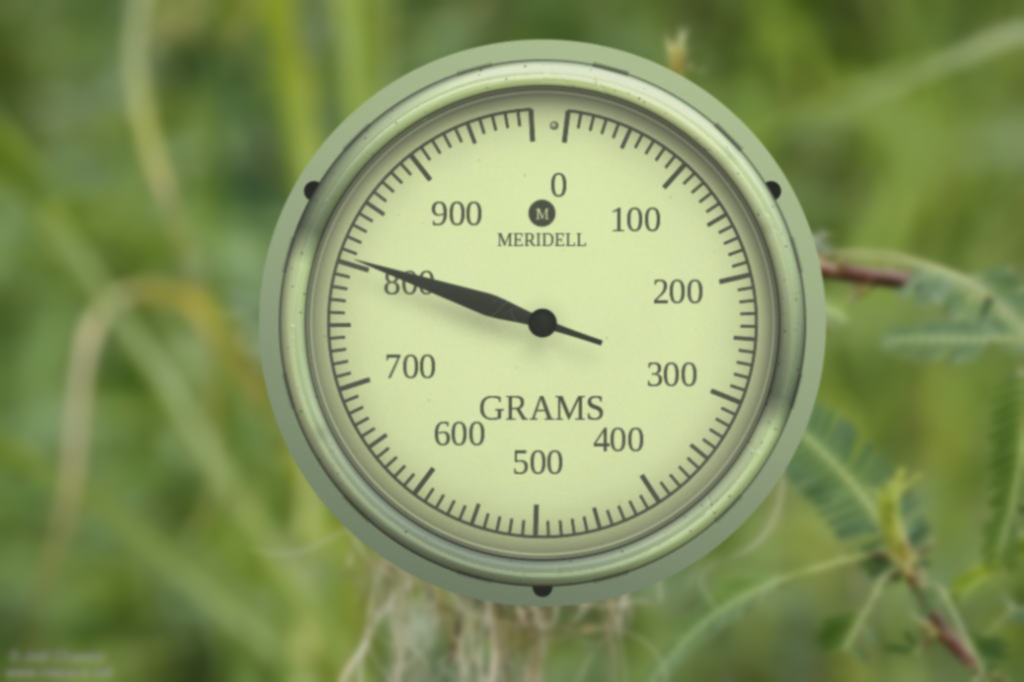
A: 805 g
